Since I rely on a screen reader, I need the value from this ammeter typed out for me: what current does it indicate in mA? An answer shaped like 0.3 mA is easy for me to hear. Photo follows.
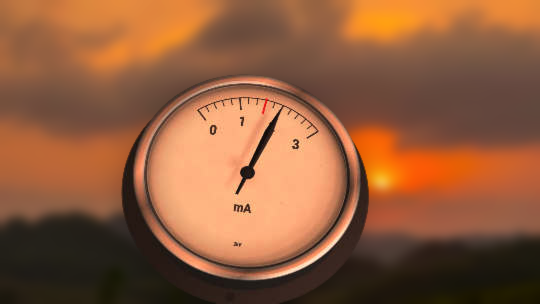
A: 2 mA
